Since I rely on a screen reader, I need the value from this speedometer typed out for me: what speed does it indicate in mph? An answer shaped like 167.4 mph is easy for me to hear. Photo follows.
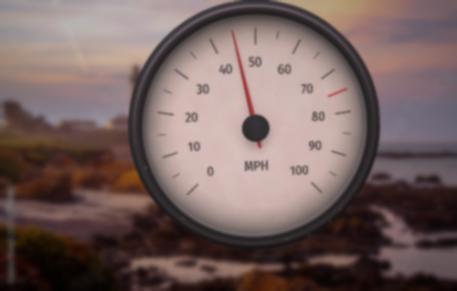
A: 45 mph
